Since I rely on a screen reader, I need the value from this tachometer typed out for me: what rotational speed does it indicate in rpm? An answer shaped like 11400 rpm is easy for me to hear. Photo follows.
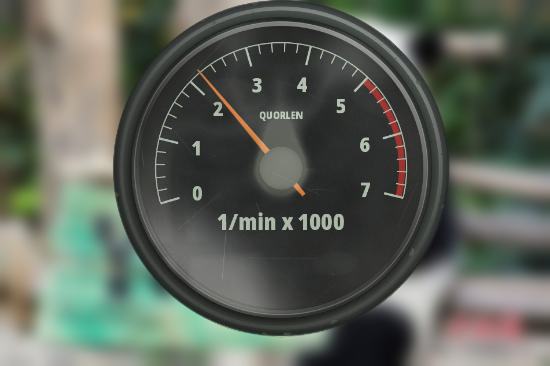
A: 2200 rpm
